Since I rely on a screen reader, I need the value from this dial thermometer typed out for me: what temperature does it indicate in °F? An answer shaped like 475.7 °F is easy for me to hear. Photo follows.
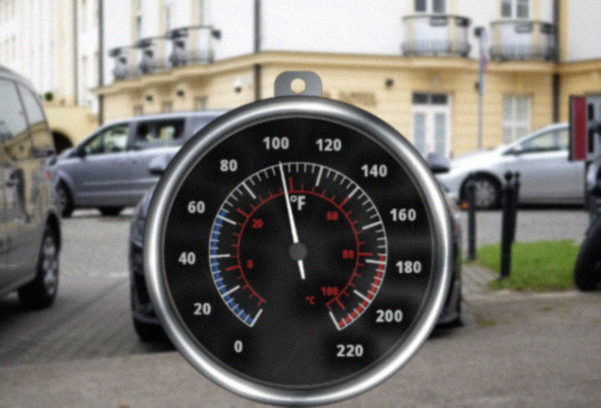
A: 100 °F
